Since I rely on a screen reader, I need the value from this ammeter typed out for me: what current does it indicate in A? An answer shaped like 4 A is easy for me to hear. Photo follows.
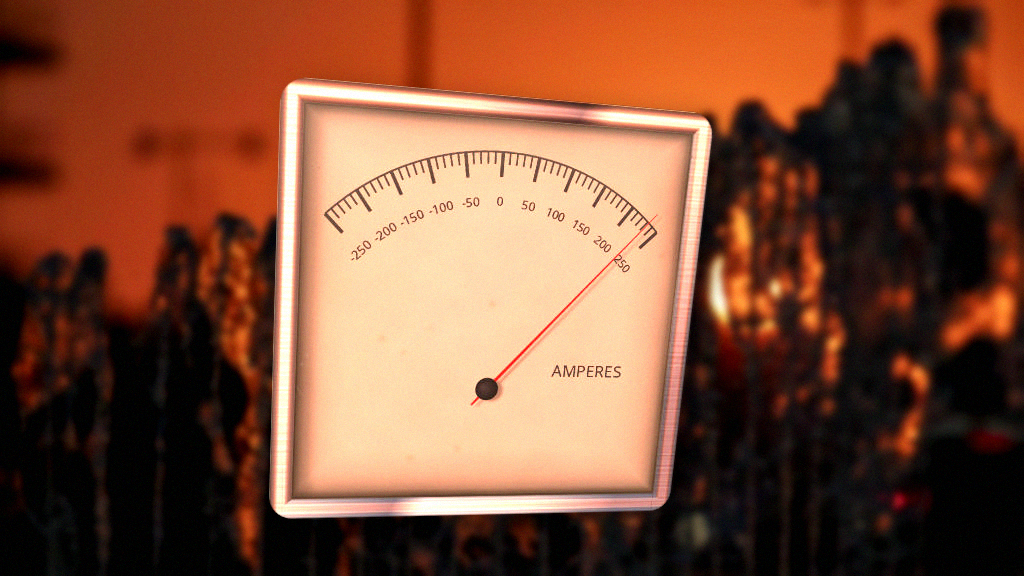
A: 230 A
